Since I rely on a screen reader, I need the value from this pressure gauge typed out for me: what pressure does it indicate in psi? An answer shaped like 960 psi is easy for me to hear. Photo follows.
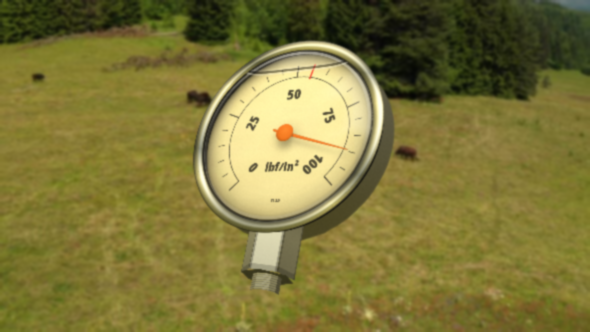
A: 90 psi
